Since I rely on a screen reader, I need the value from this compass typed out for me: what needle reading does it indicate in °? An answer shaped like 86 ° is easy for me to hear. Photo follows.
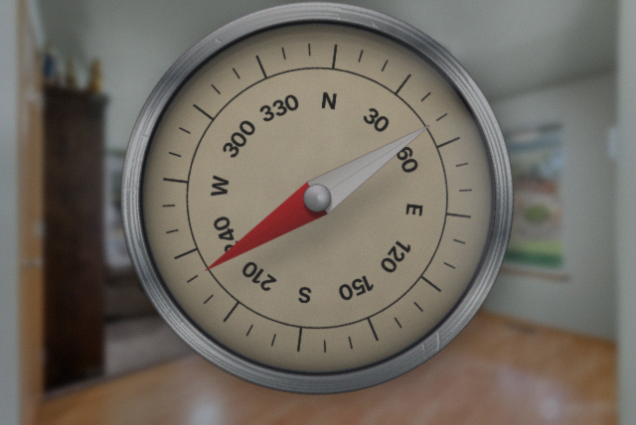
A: 230 °
